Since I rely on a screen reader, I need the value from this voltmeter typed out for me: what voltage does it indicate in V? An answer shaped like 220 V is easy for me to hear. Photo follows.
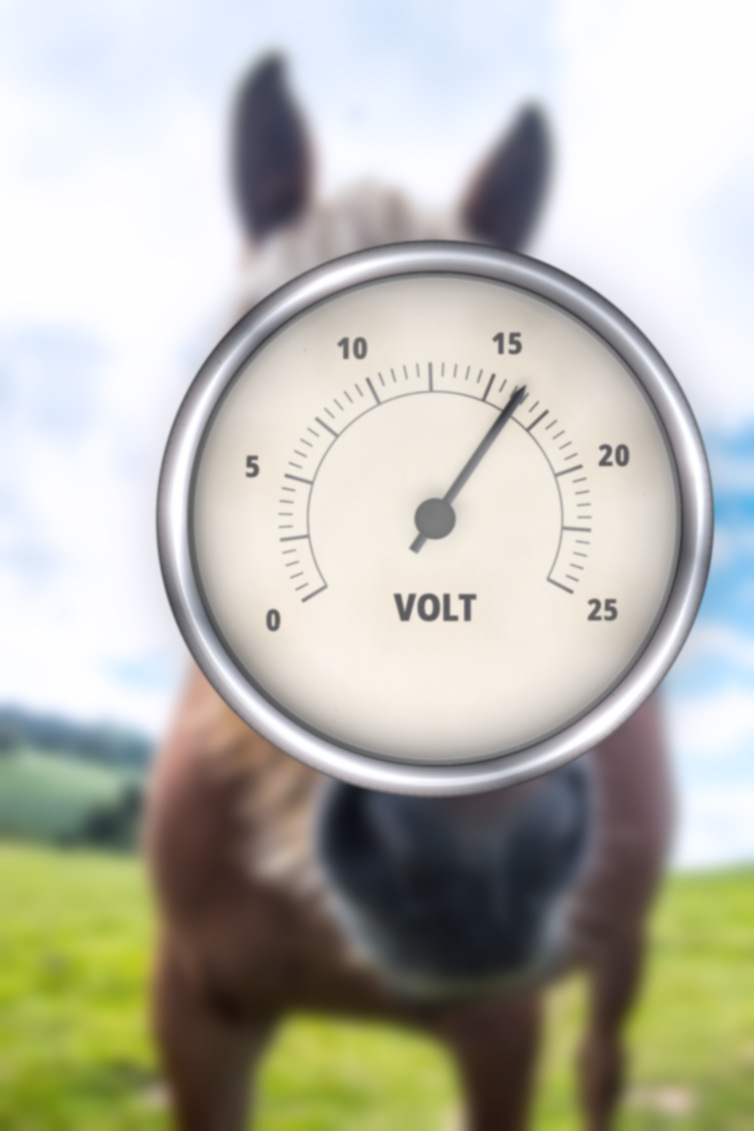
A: 16.25 V
